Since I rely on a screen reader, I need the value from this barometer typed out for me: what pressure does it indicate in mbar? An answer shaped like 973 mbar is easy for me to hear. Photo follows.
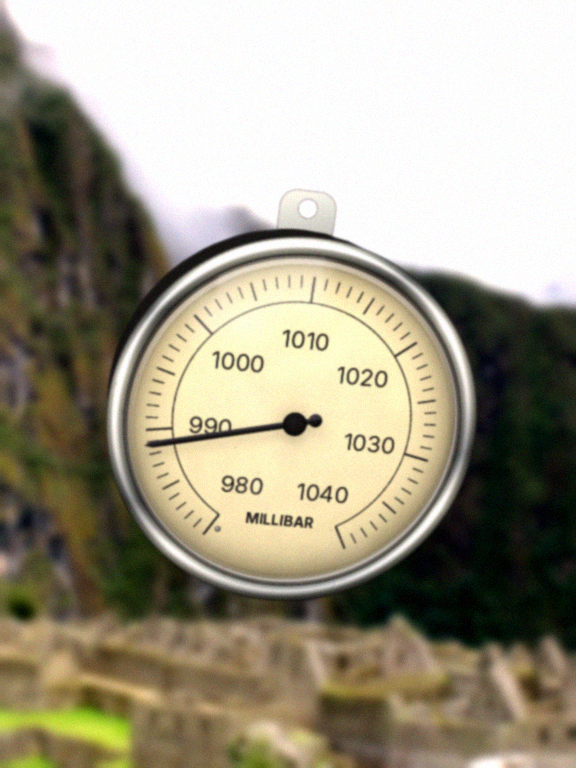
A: 989 mbar
